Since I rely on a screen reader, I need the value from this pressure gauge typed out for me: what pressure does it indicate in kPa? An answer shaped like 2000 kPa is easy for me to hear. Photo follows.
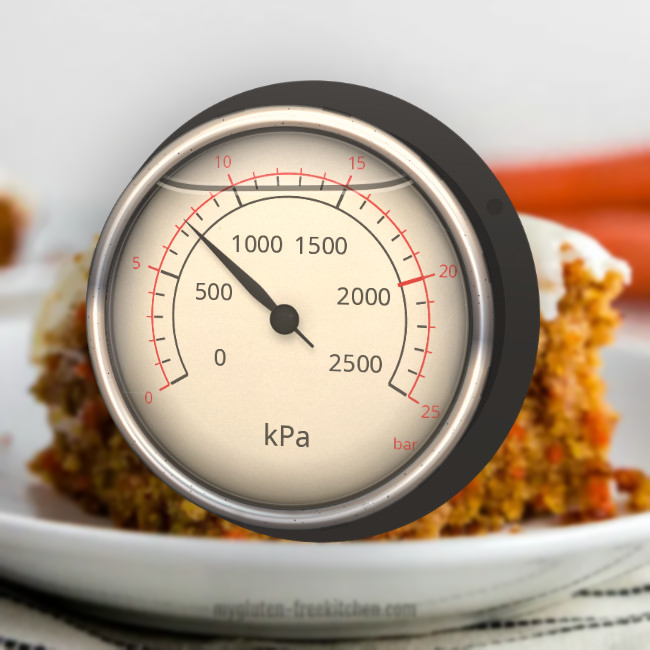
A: 750 kPa
